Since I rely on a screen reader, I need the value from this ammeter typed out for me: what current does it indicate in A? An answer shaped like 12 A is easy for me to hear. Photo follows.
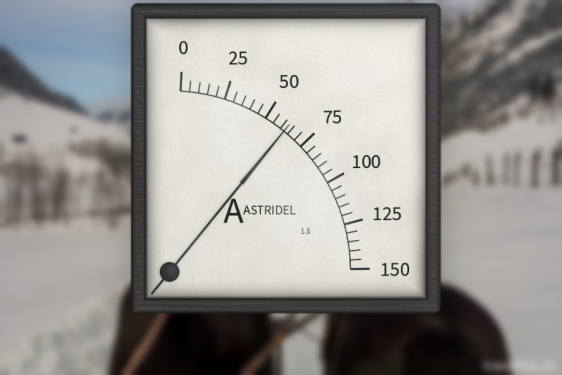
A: 62.5 A
